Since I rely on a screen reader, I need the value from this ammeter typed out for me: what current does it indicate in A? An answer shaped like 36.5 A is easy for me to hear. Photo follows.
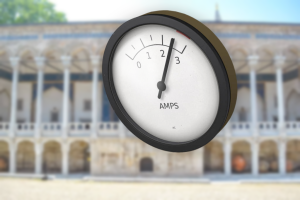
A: 2.5 A
